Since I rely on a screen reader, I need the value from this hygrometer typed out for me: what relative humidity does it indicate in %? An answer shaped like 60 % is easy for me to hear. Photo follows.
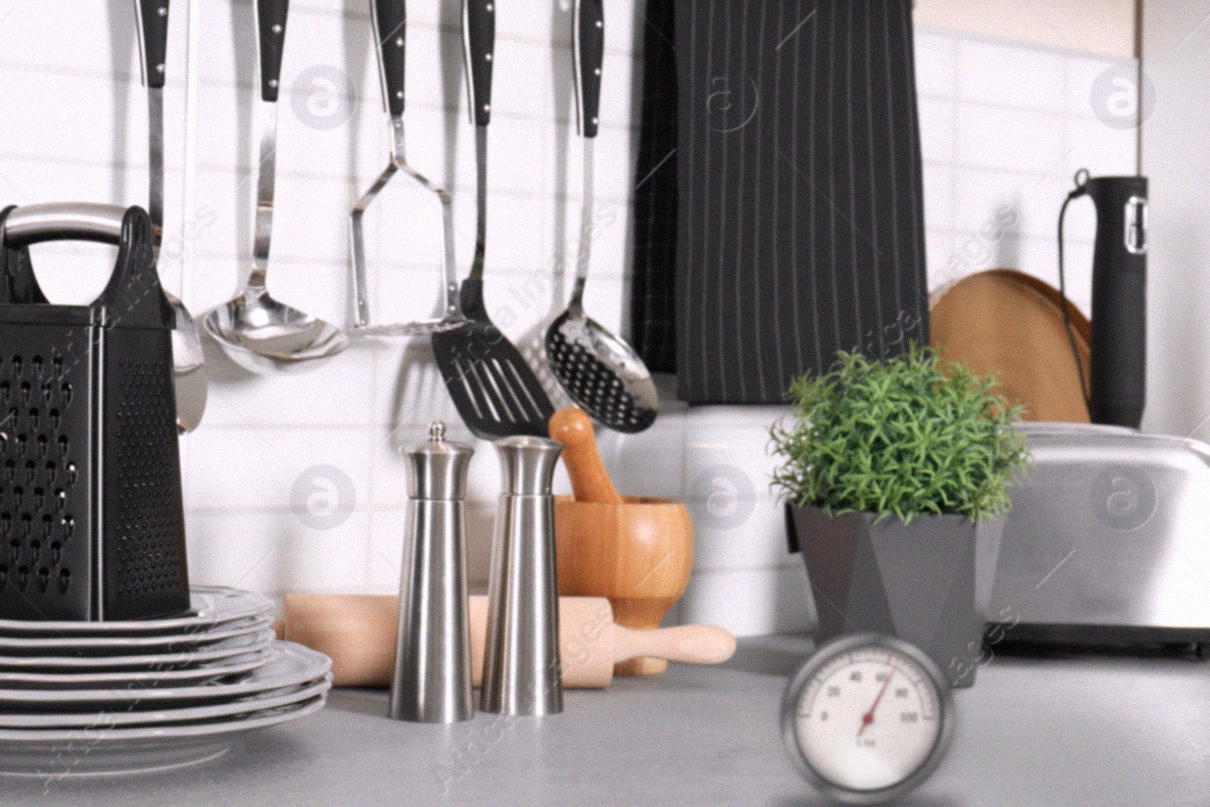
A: 64 %
